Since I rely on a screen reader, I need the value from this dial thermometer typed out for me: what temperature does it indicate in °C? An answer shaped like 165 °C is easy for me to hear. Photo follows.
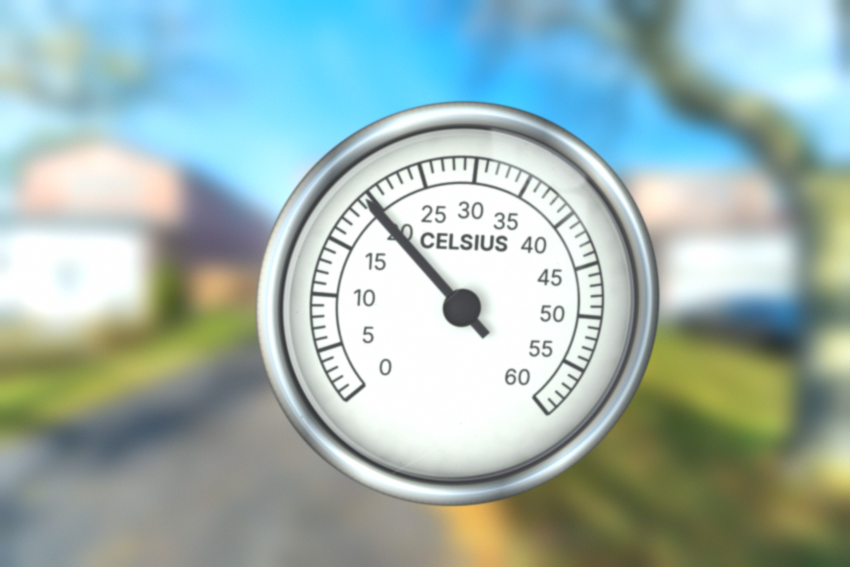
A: 19.5 °C
